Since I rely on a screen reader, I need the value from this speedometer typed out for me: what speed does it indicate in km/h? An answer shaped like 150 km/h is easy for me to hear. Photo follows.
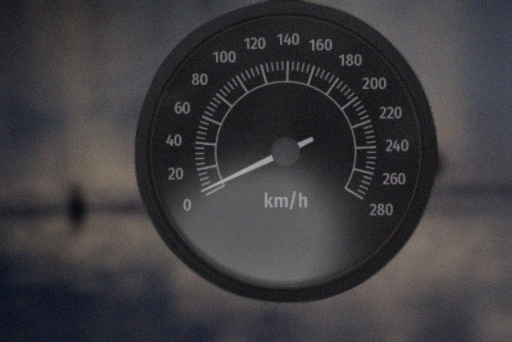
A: 4 km/h
